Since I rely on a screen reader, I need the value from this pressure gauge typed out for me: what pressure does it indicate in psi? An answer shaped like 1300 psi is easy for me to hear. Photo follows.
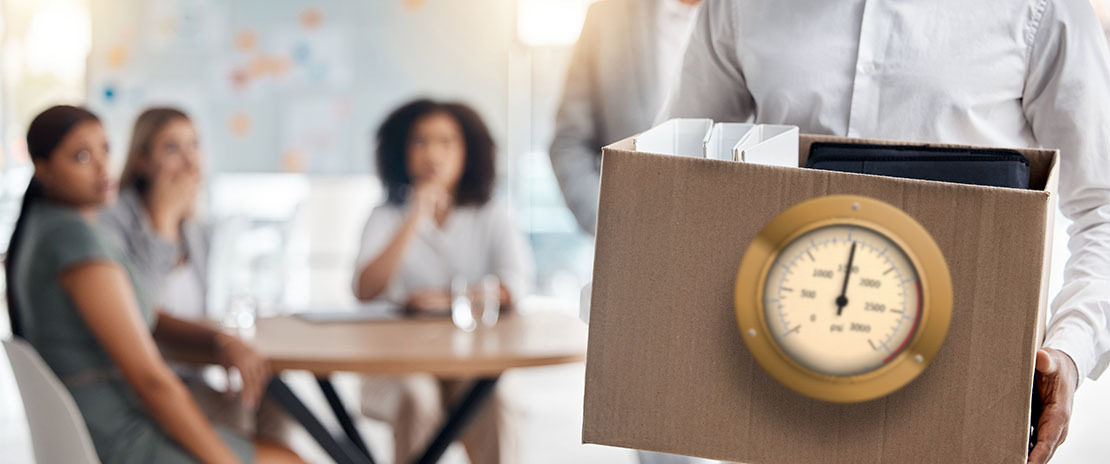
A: 1500 psi
